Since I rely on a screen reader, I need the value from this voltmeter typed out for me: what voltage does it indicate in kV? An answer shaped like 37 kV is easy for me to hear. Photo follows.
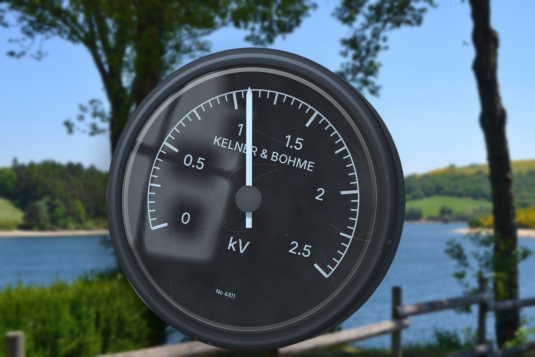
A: 1.1 kV
